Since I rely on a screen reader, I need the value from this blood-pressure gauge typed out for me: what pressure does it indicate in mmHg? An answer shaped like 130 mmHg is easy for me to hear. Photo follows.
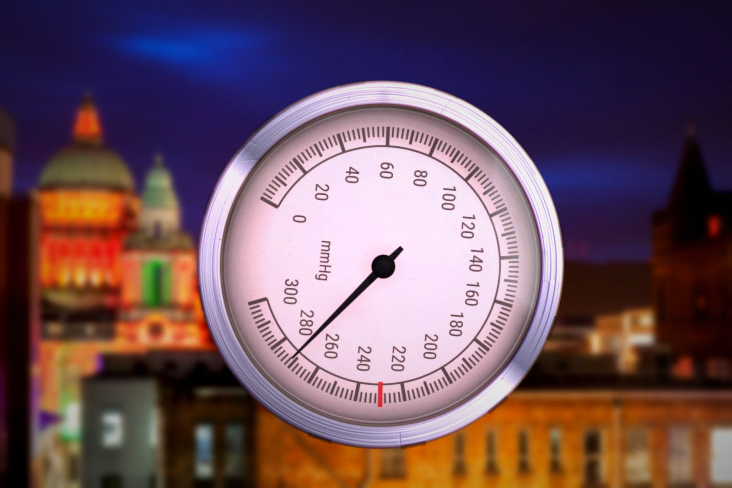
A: 272 mmHg
